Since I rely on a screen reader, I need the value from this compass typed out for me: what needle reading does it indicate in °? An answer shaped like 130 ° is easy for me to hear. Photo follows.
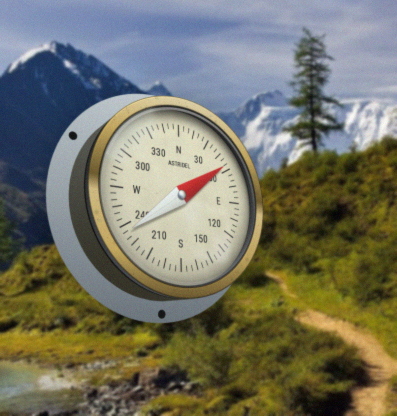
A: 55 °
